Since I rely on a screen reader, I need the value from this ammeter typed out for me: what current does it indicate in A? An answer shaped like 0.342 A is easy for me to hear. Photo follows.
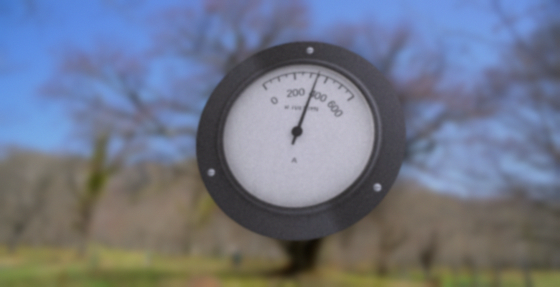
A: 350 A
